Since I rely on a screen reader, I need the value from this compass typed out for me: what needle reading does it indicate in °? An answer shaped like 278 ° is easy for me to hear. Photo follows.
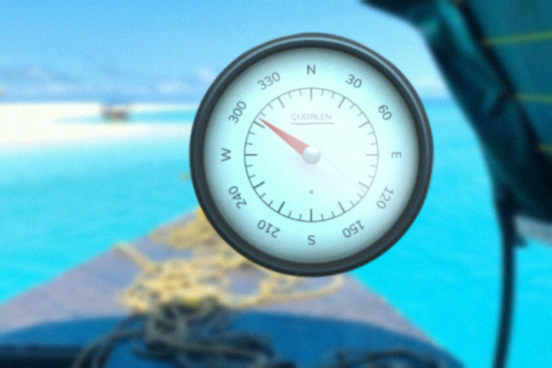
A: 305 °
